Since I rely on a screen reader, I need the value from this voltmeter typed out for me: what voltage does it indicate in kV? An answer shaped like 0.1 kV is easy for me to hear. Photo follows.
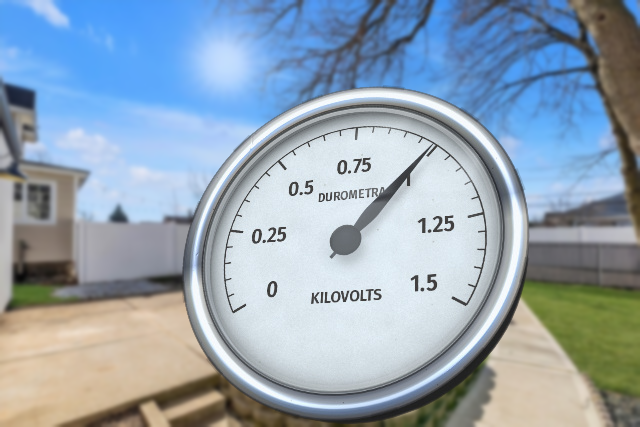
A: 1 kV
